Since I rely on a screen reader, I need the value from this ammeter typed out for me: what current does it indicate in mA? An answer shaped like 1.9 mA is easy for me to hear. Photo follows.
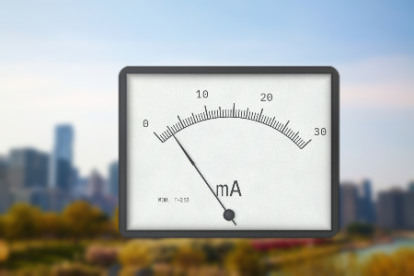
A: 2.5 mA
